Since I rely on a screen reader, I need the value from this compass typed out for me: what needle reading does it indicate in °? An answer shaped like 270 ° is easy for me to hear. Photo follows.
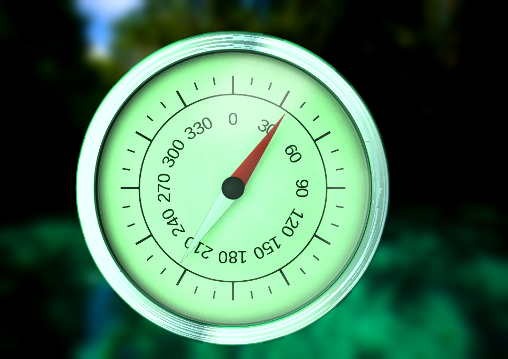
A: 35 °
